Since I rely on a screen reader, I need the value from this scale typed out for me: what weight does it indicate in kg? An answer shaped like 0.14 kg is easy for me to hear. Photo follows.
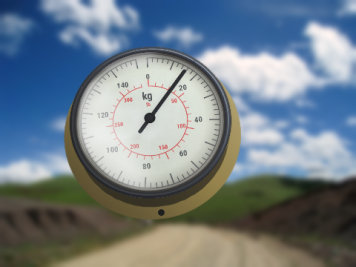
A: 16 kg
